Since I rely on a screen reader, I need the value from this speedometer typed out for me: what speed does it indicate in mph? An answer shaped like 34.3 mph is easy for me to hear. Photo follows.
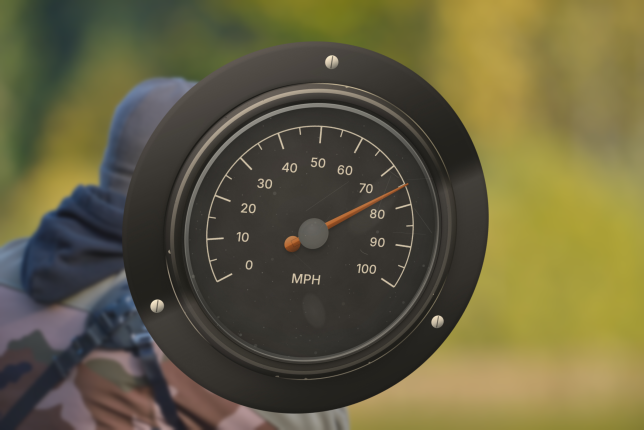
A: 75 mph
